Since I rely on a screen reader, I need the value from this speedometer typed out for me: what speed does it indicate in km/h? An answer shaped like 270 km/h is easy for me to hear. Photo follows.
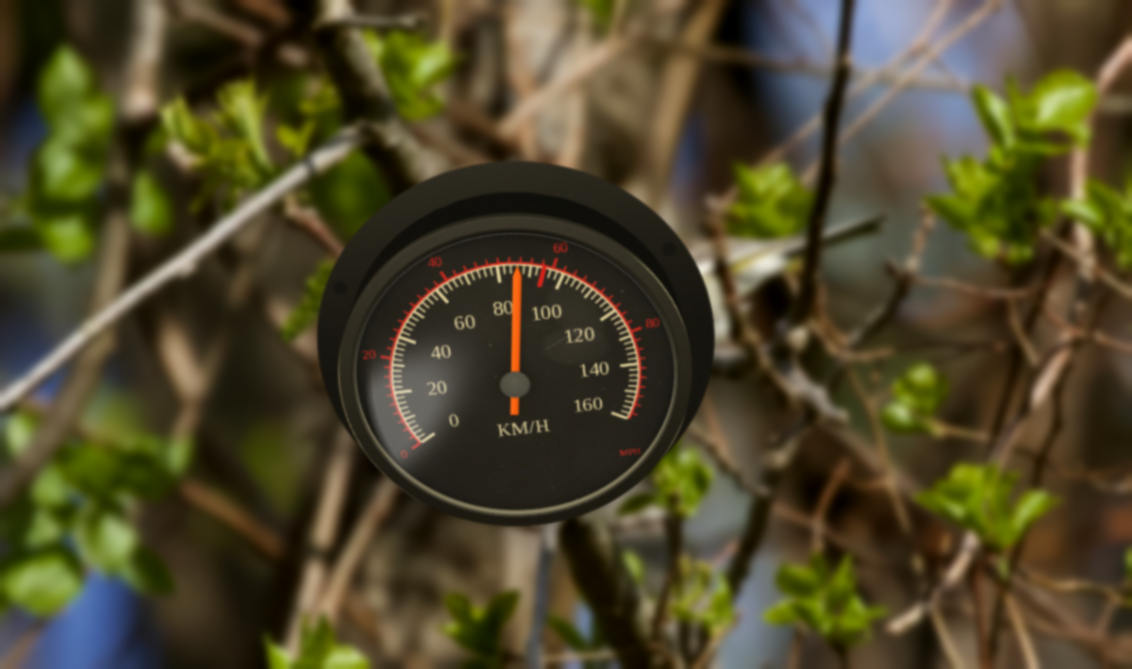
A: 86 km/h
